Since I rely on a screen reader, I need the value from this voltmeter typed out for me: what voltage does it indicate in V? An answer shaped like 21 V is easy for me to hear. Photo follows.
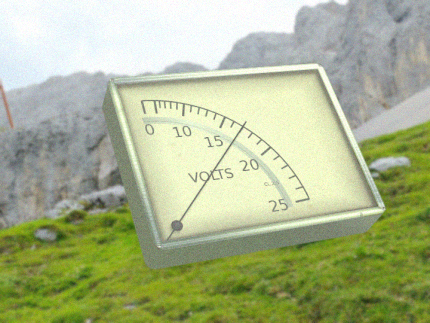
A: 17 V
